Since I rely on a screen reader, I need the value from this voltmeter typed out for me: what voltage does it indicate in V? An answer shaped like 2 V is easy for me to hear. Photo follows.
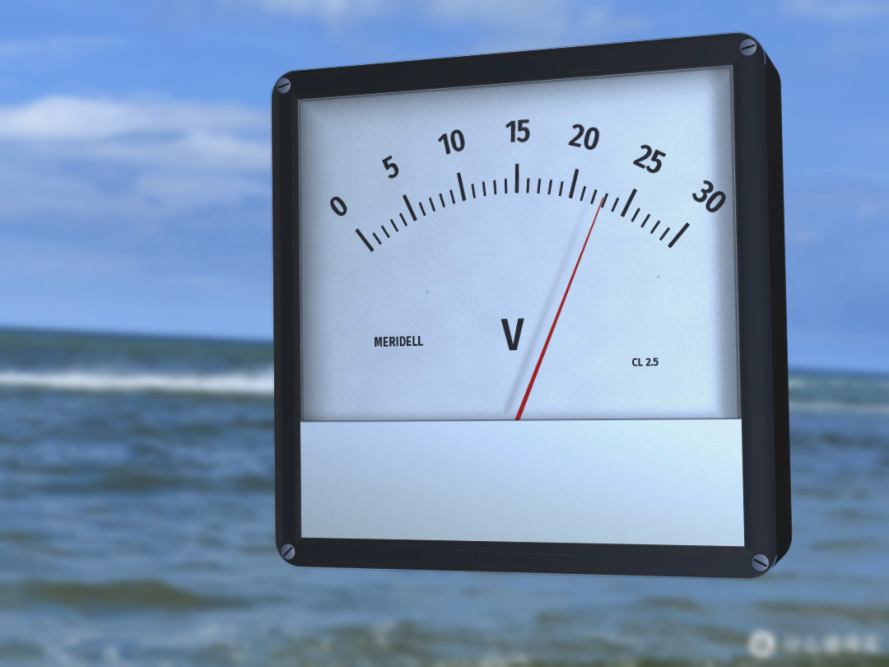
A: 23 V
